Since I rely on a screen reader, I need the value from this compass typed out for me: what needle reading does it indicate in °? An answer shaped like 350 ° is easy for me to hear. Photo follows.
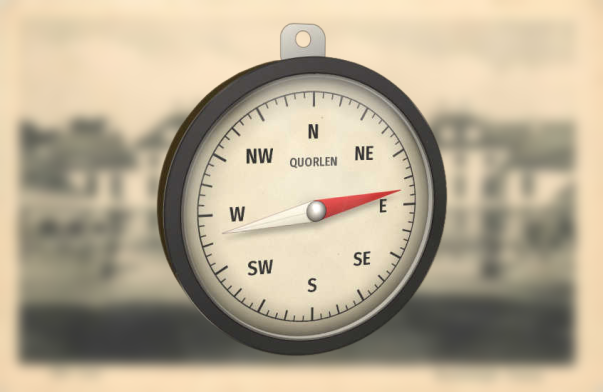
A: 80 °
